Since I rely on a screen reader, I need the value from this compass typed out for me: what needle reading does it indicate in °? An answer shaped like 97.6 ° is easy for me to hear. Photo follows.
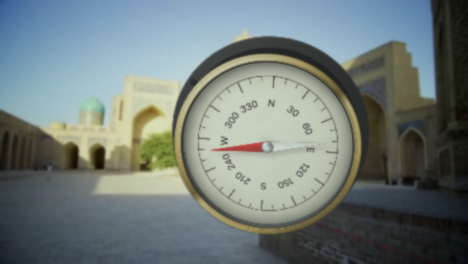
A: 260 °
